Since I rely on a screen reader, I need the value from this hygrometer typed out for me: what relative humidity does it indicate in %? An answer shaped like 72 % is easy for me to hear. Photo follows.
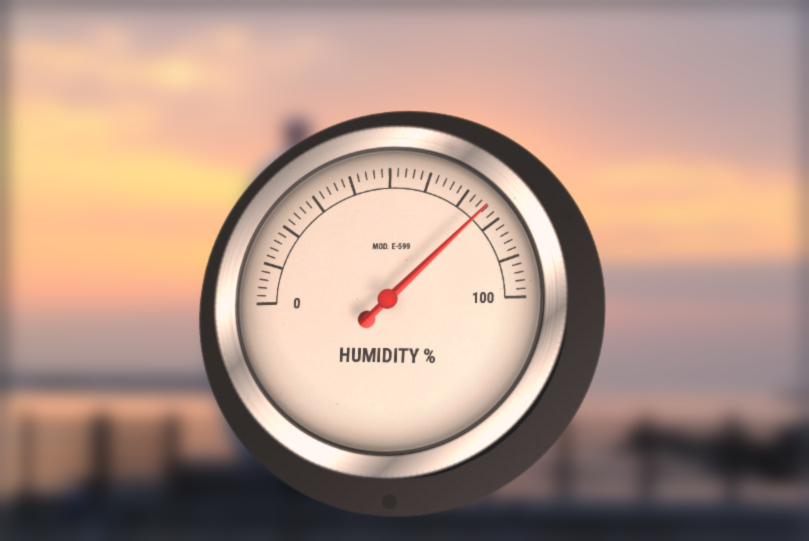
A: 76 %
